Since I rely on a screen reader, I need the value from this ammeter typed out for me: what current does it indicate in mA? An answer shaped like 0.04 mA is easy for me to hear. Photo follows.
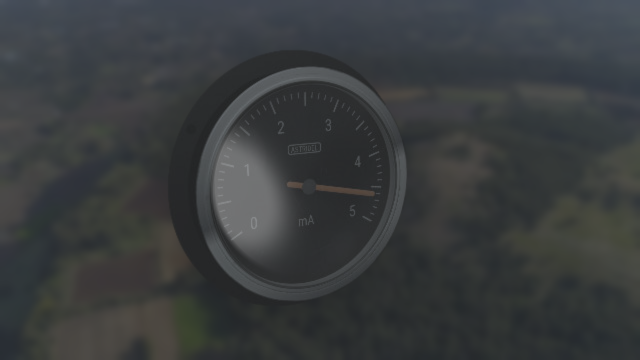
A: 4.6 mA
